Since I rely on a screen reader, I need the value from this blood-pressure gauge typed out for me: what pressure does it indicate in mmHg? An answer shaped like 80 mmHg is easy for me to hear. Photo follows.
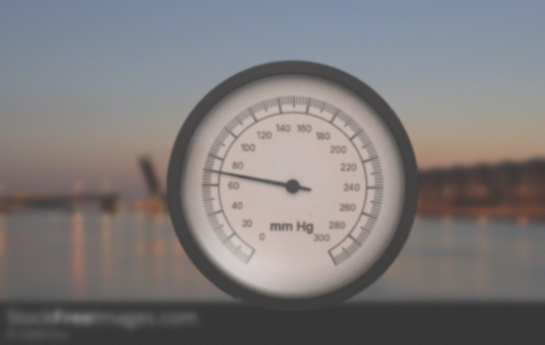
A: 70 mmHg
